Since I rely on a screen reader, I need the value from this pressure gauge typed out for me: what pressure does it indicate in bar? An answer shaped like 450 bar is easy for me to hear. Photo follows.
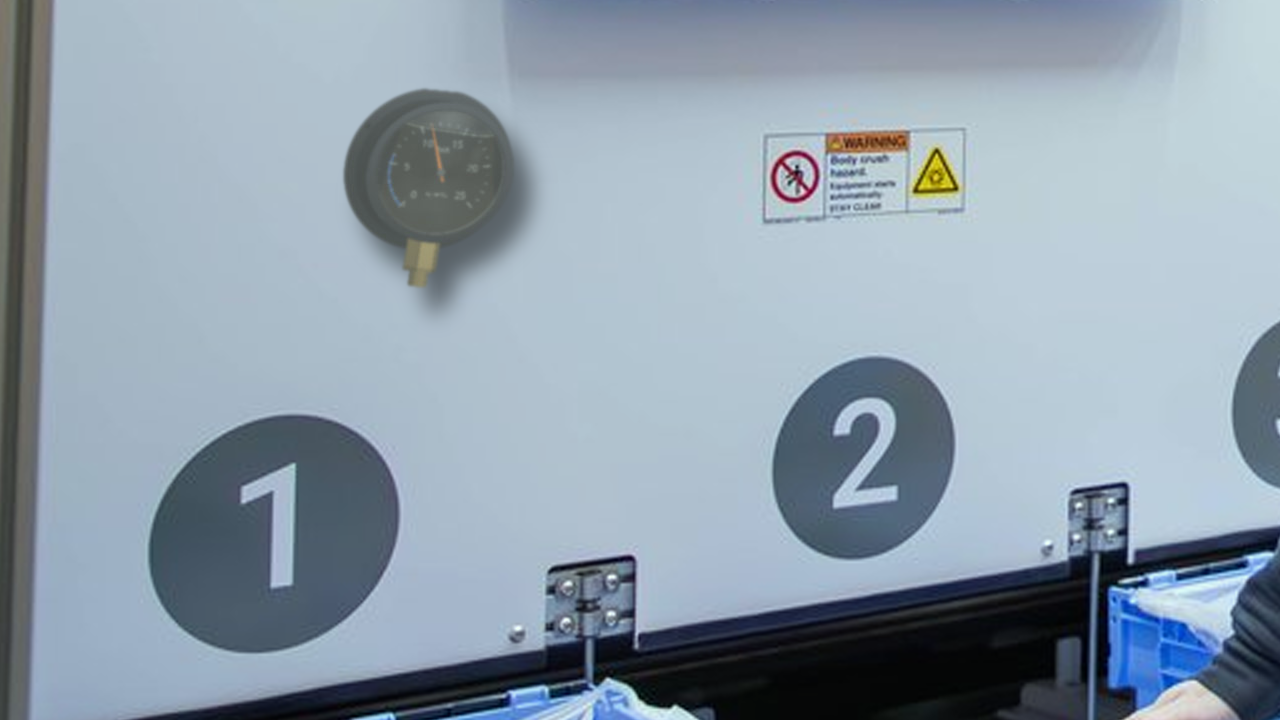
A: 11 bar
